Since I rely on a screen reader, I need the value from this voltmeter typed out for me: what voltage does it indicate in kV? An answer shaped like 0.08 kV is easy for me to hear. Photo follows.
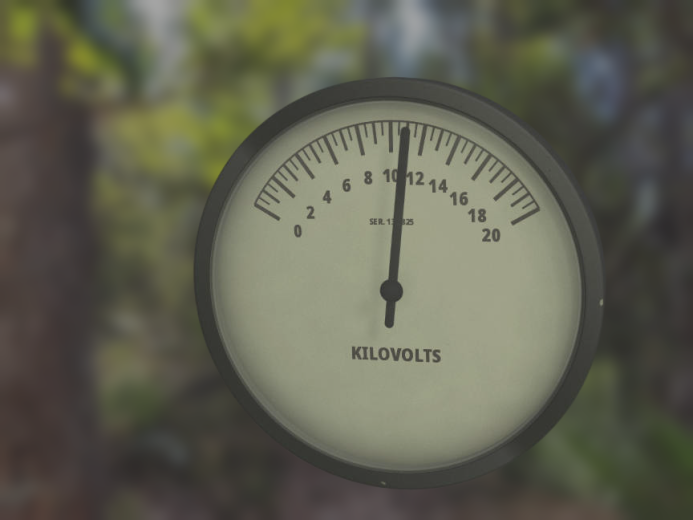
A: 11 kV
